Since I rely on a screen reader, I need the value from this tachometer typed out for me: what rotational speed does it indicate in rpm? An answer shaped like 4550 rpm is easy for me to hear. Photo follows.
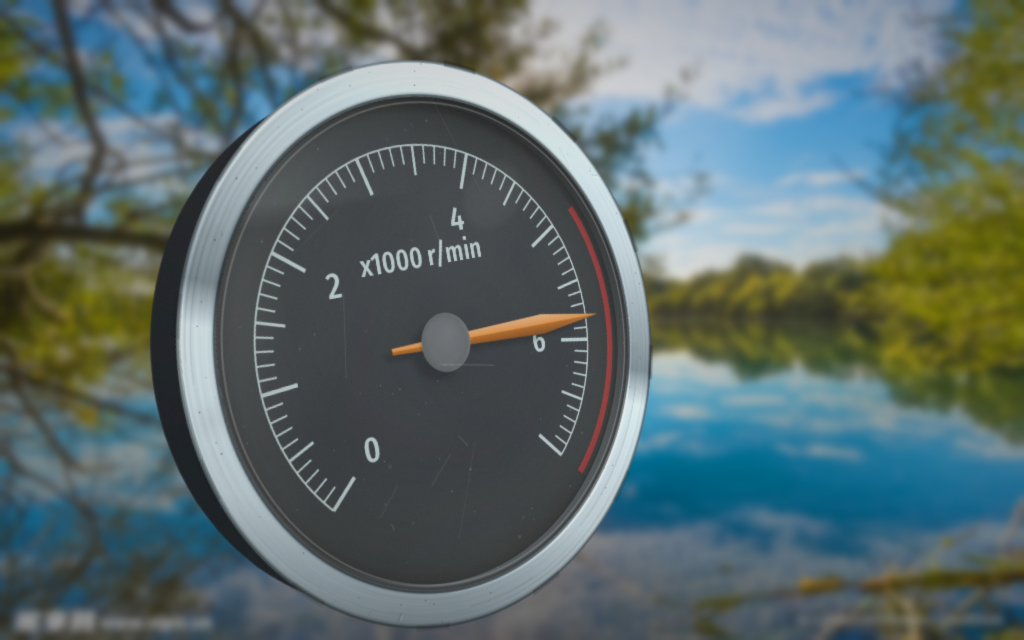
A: 5800 rpm
